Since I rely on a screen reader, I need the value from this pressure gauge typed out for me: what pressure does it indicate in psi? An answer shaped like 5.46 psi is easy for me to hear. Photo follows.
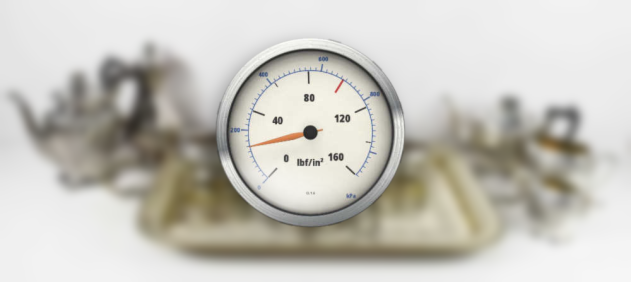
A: 20 psi
